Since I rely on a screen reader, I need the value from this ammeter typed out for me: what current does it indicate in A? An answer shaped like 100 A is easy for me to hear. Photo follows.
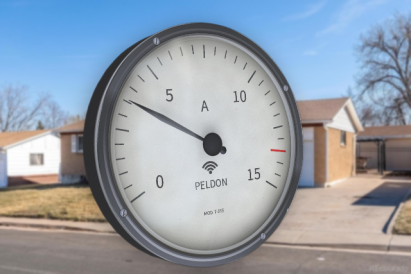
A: 3.5 A
